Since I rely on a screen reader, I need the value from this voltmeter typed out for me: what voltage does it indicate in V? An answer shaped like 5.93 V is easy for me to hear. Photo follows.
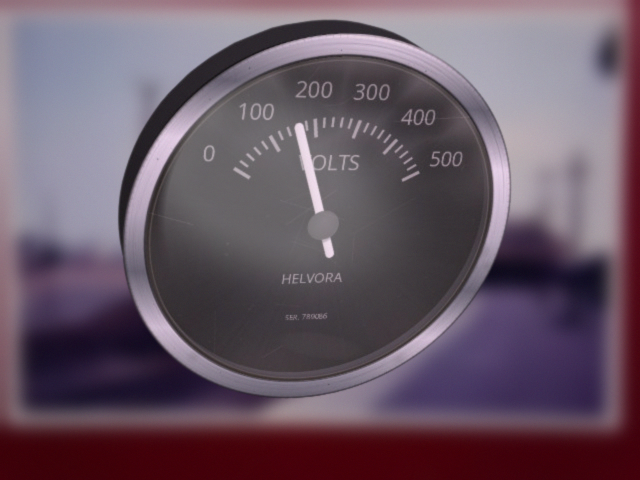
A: 160 V
